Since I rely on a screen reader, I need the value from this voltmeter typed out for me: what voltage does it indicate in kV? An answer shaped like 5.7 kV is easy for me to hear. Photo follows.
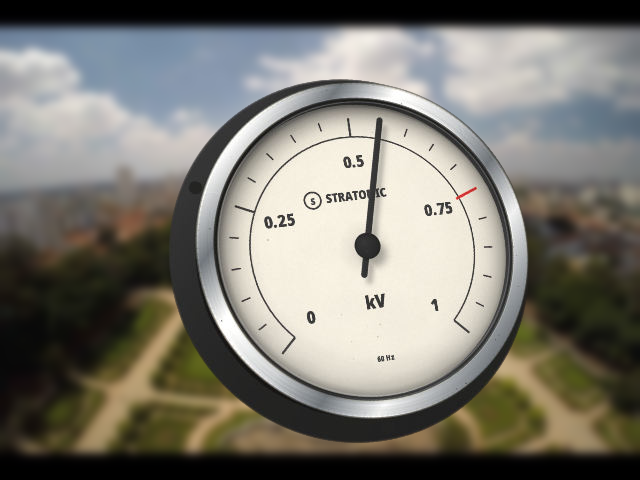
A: 0.55 kV
